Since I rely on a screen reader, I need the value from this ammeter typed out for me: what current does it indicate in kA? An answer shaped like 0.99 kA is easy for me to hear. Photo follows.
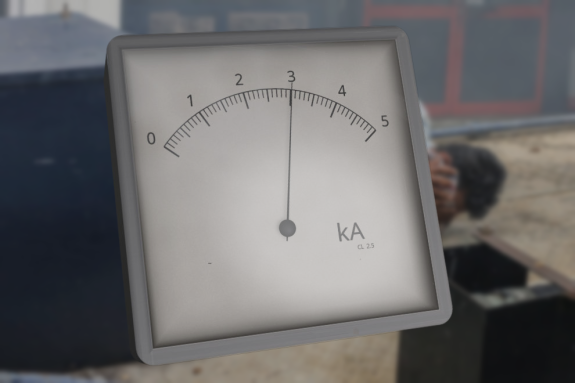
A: 3 kA
